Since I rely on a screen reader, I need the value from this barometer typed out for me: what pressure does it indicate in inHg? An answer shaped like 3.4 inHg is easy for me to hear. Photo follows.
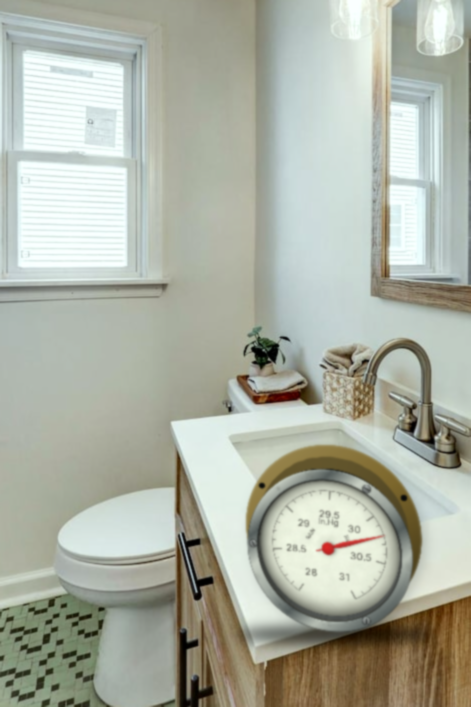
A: 30.2 inHg
